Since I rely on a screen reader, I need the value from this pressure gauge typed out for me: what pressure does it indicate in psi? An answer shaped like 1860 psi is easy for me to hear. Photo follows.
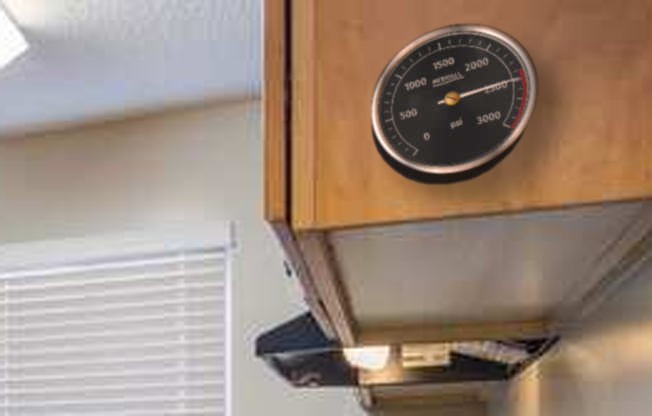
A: 2500 psi
